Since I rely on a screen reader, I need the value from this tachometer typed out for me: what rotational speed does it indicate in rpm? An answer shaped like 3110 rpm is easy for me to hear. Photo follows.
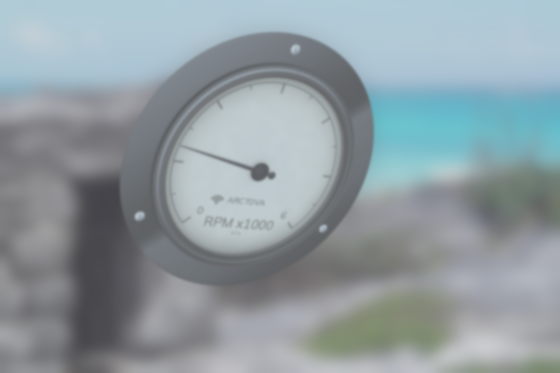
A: 1250 rpm
